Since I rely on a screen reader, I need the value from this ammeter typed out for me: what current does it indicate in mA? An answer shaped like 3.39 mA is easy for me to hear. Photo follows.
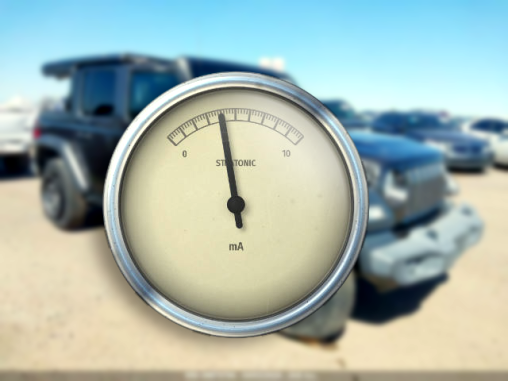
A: 4 mA
